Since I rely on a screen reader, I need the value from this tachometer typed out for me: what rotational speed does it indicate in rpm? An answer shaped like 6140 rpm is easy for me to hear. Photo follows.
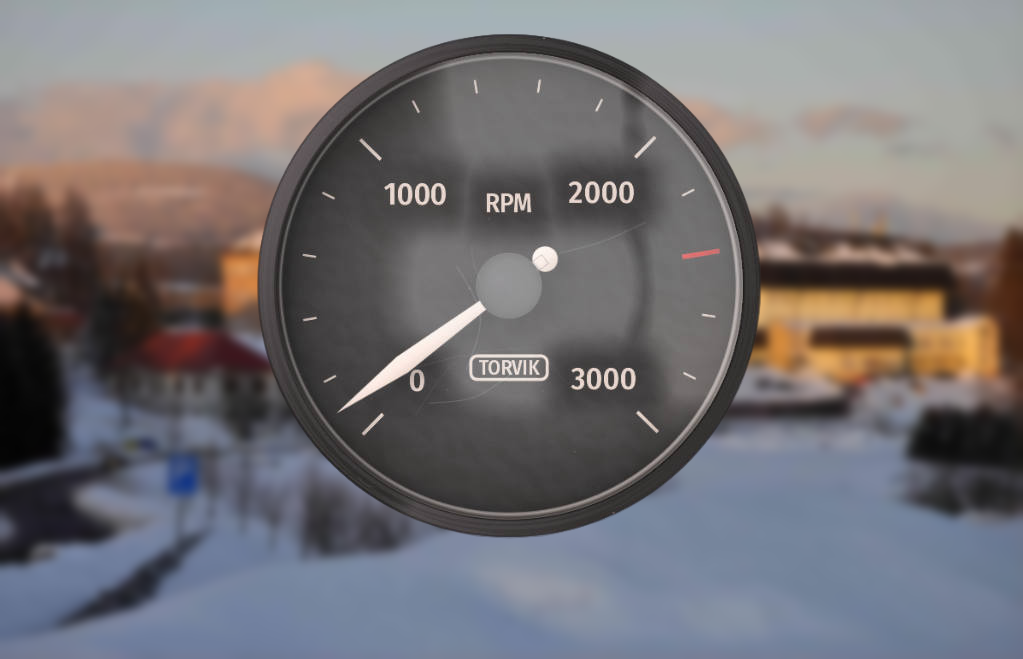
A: 100 rpm
